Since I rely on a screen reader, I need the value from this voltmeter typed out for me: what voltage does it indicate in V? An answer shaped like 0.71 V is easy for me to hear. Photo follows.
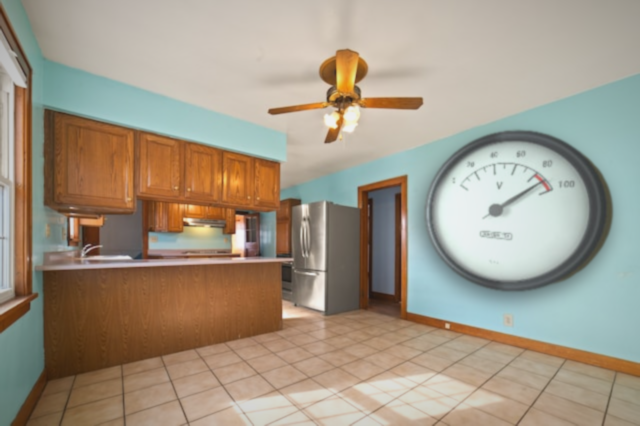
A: 90 V
